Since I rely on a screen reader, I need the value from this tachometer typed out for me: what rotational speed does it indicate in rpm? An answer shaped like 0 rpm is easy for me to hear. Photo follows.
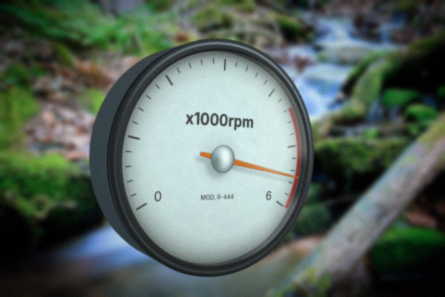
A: 5500 rpm
